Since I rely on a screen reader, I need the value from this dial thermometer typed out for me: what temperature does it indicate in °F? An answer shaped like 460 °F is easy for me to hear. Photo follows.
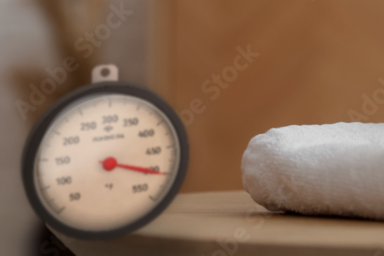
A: 500 °F
